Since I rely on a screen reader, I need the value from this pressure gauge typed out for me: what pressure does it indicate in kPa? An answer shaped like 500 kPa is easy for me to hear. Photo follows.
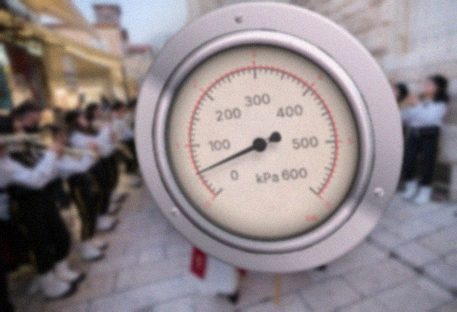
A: 50 kPa
